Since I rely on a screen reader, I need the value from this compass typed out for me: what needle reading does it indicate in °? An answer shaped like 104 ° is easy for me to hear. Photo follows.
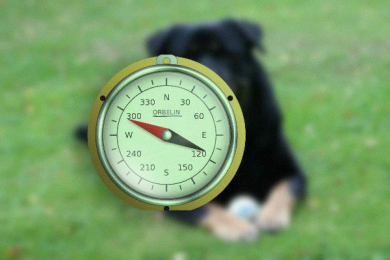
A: 292.5 °
